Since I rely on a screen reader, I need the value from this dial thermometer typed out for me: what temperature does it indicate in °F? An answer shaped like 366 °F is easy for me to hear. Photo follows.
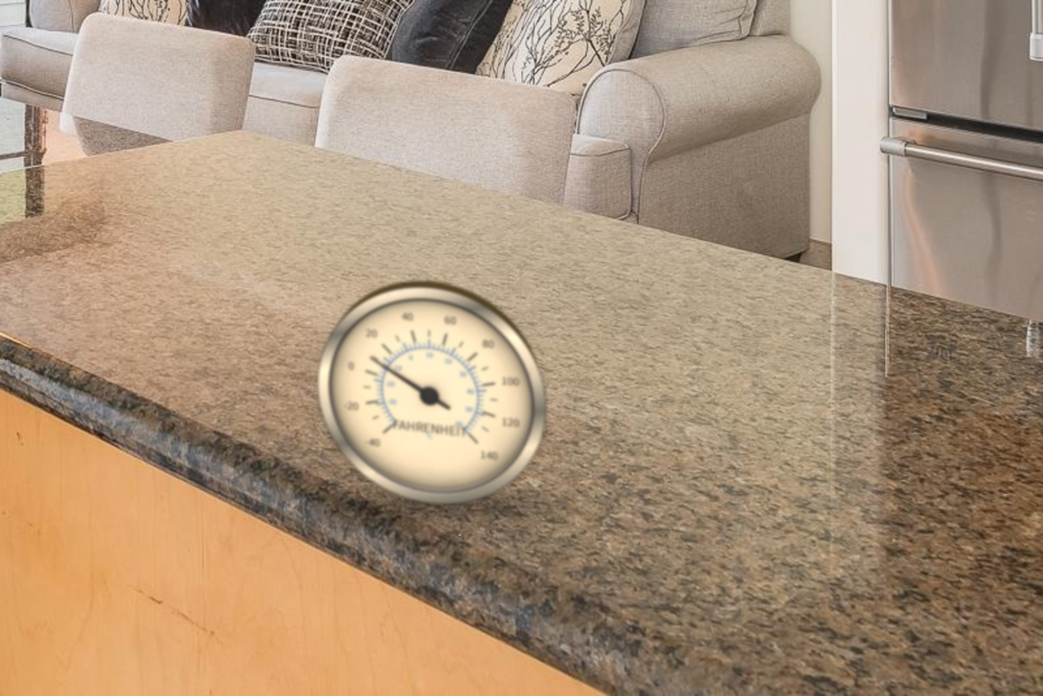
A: 10 °F
